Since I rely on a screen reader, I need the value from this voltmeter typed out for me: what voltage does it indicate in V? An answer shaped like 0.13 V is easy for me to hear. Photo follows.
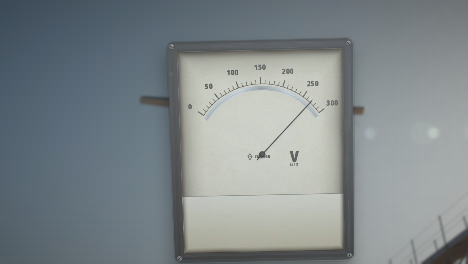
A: 270 V
